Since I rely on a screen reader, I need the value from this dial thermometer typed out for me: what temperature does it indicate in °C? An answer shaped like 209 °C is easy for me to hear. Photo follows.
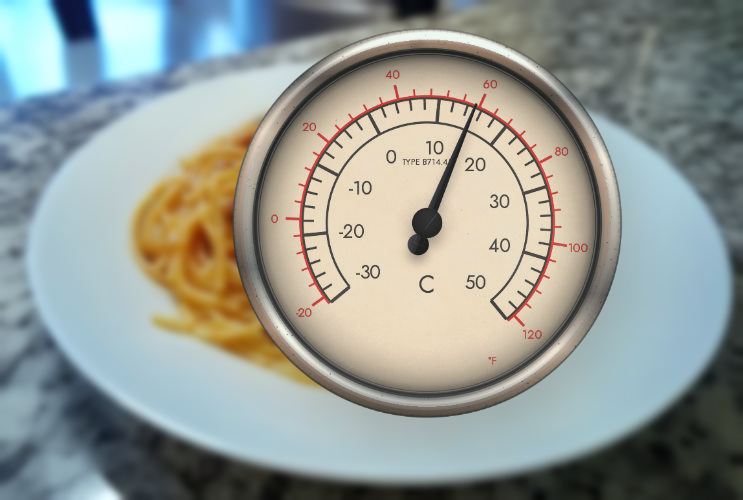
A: 15 °C
